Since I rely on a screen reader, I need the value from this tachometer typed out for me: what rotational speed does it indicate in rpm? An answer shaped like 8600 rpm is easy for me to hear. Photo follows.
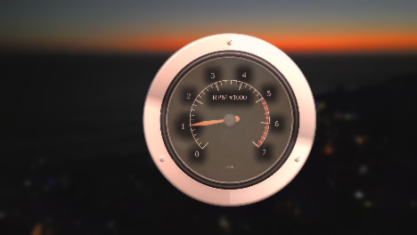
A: 1000 rpm
